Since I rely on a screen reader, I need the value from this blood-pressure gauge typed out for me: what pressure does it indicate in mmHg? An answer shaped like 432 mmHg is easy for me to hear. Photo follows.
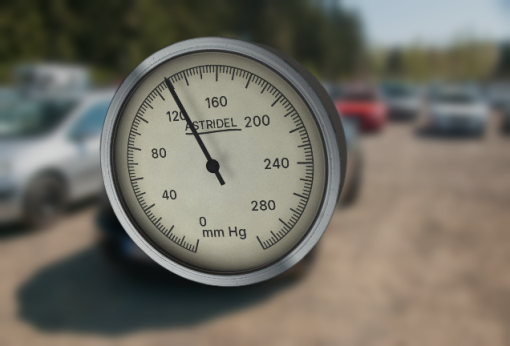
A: 130 mmHg
